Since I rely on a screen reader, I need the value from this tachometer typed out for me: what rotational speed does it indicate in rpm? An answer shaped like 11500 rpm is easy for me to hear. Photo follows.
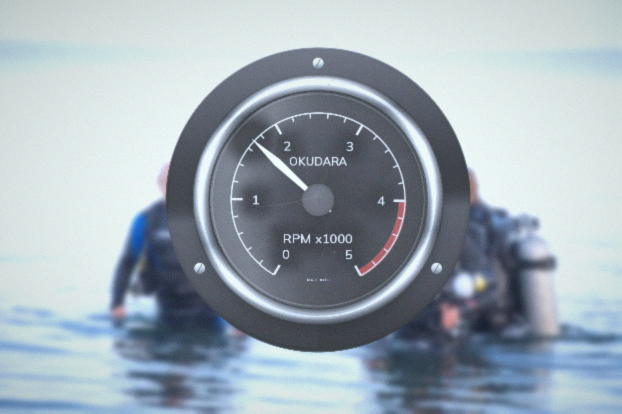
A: 1700 rpm
